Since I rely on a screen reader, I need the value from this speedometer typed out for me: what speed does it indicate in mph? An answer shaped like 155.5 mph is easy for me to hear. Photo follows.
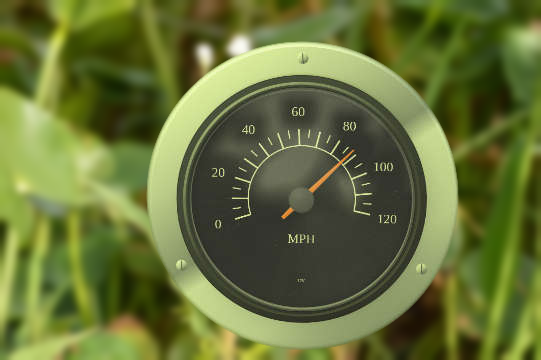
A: 87.5 mph
